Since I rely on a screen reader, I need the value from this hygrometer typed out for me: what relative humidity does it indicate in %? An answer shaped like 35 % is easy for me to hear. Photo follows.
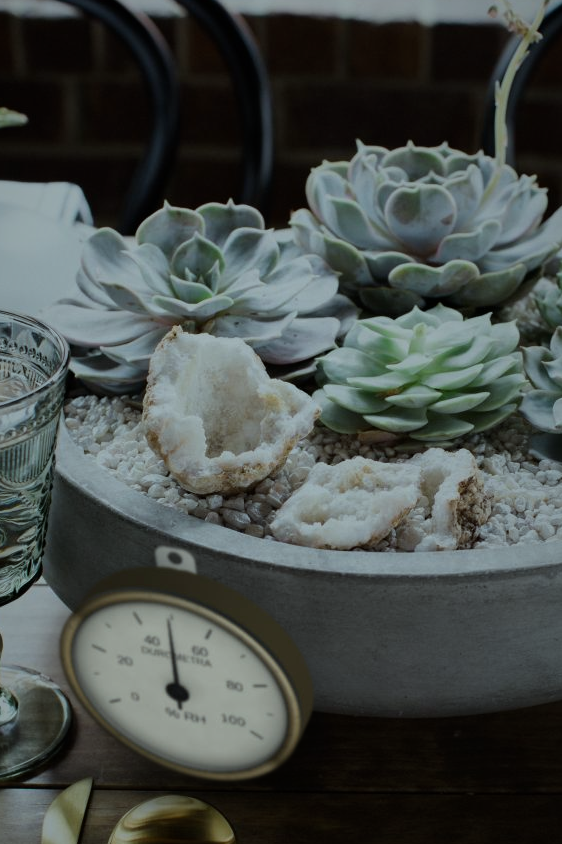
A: 50 %
